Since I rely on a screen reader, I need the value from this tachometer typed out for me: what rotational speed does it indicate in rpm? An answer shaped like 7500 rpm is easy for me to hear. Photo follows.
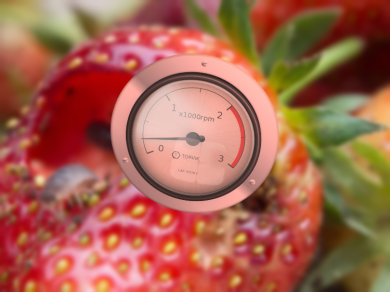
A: 250 rpm
